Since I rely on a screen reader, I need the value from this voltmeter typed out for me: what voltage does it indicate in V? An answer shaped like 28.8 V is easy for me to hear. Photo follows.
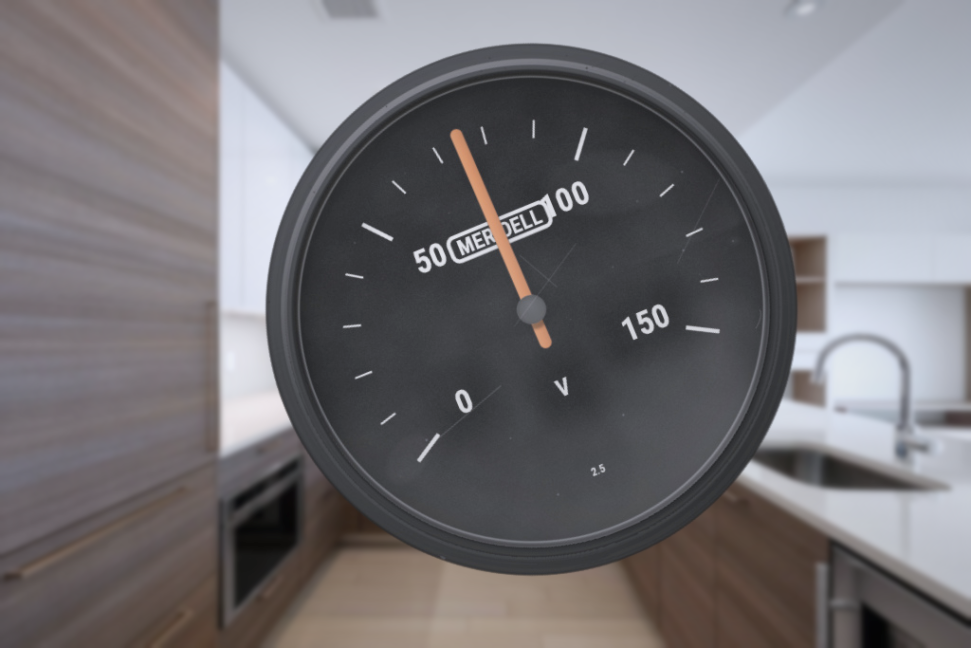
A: 75 V
